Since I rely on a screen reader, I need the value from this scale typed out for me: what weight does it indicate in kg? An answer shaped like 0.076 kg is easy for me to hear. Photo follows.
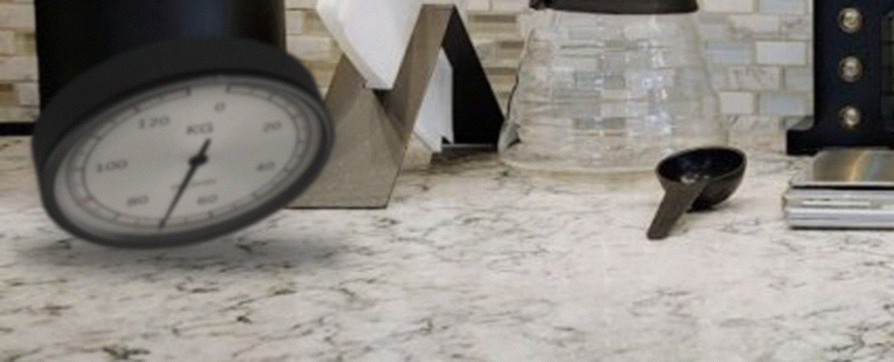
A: 70 kg
